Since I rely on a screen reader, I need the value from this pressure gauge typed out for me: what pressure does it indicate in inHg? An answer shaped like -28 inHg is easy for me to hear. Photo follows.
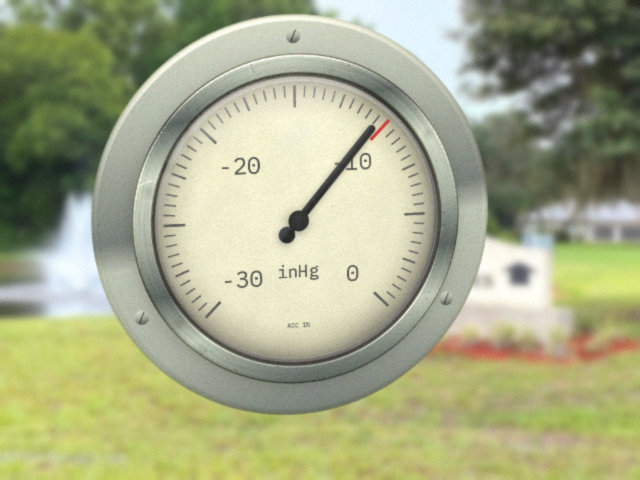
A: -10.5 inHg
